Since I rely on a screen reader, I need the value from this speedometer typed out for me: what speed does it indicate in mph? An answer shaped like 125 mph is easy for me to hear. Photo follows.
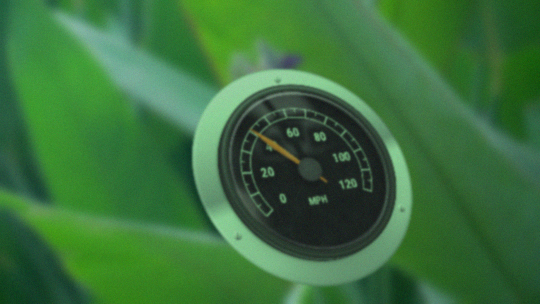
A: 40 mph
